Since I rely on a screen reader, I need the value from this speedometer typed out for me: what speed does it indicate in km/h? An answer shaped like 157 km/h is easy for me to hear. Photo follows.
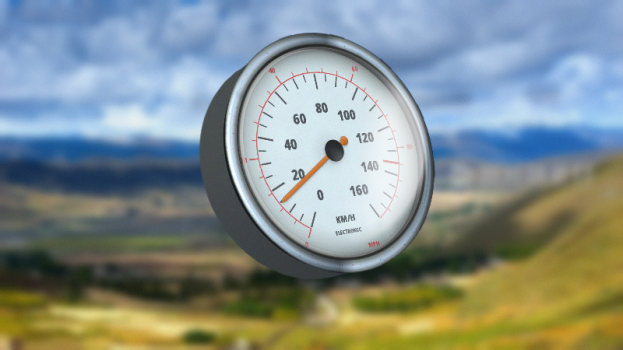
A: 15 km/h
